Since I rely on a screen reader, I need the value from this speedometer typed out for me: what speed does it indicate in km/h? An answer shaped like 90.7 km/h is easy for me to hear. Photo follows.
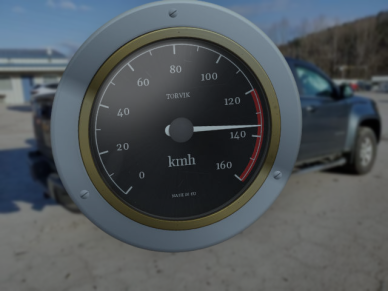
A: 135 km/h
